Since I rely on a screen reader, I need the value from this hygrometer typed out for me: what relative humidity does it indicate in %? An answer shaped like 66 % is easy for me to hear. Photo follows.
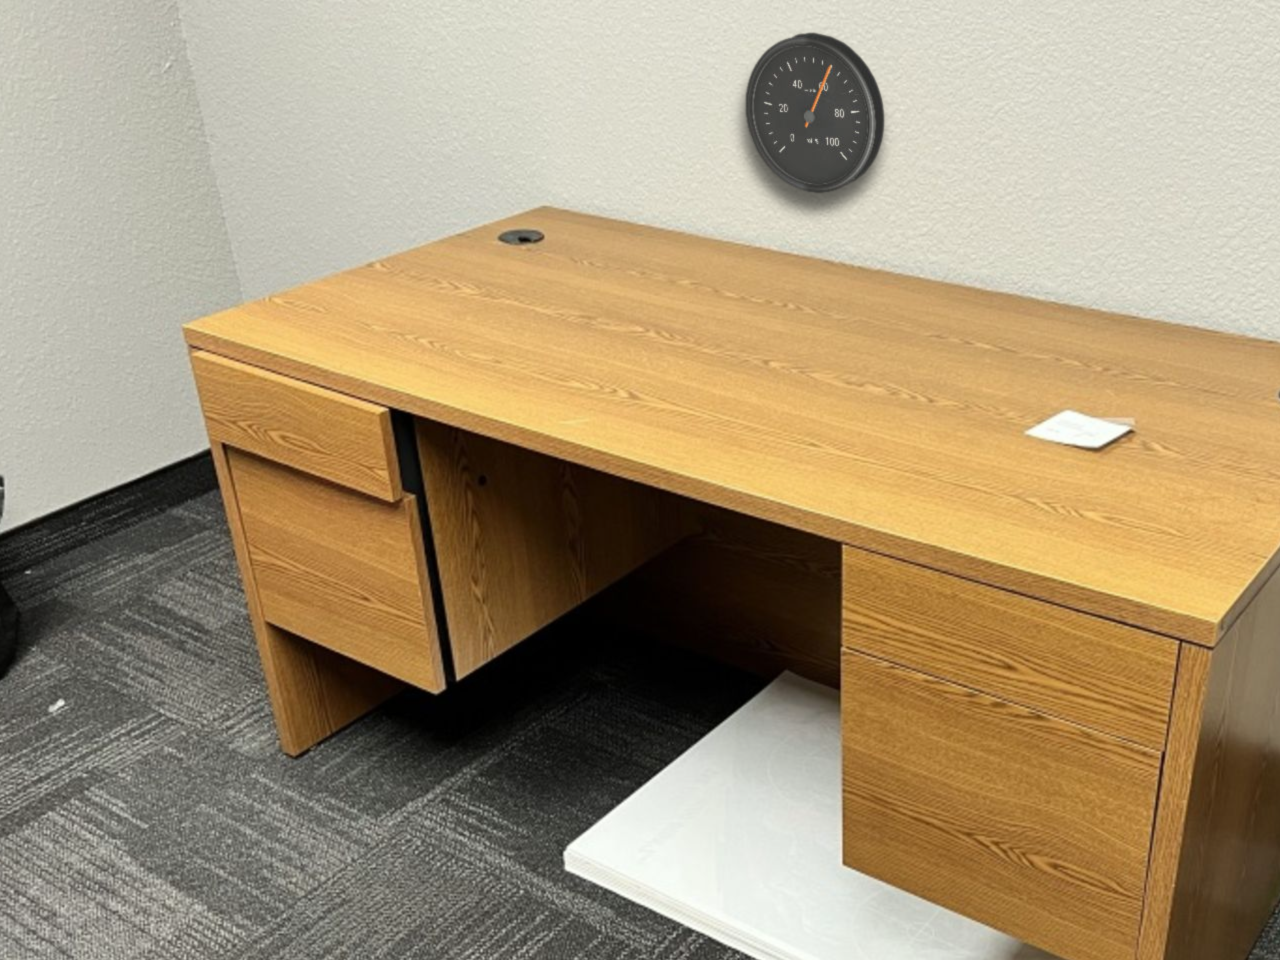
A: 60 %
